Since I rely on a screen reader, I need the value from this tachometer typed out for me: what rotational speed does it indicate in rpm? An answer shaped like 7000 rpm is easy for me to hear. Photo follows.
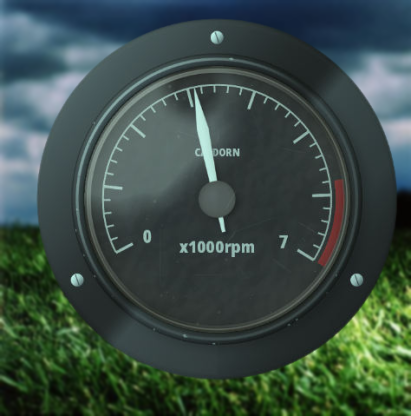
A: 3100 rpm
